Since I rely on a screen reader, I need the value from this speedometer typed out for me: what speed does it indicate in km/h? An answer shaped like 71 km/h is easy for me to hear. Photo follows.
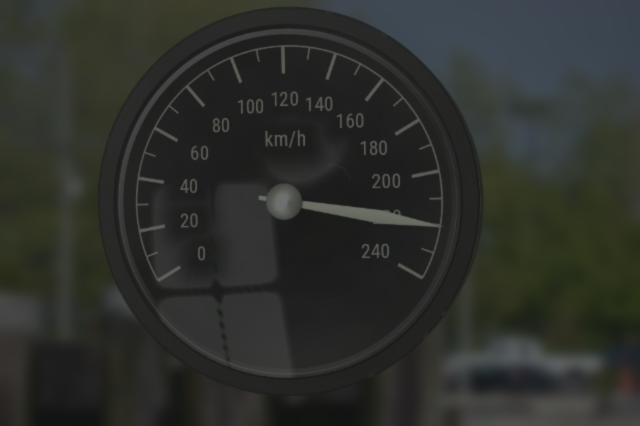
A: 220 km/h
